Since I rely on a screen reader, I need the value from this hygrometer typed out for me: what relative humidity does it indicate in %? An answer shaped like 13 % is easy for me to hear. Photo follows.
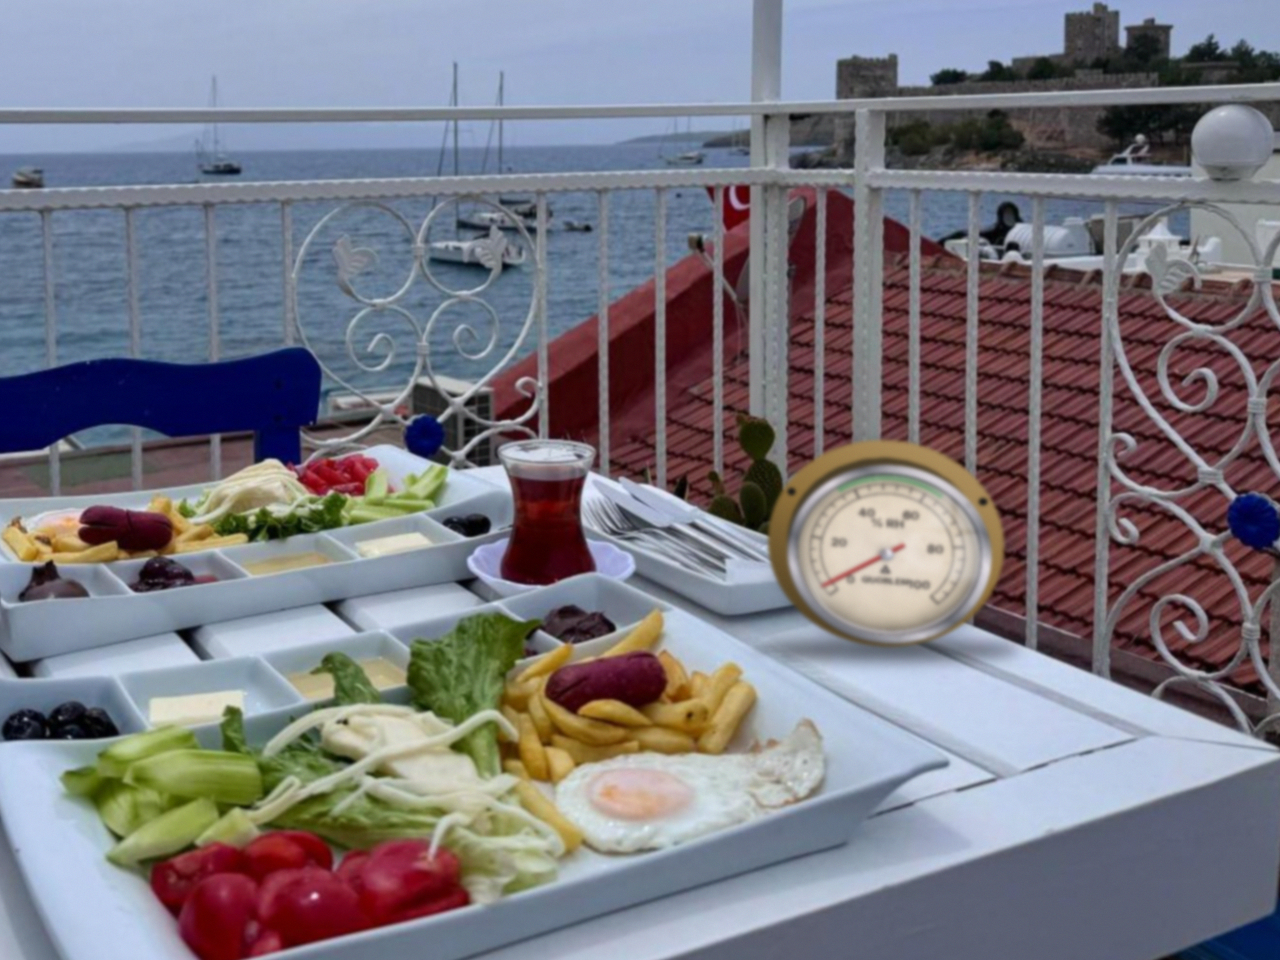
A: 4 %
